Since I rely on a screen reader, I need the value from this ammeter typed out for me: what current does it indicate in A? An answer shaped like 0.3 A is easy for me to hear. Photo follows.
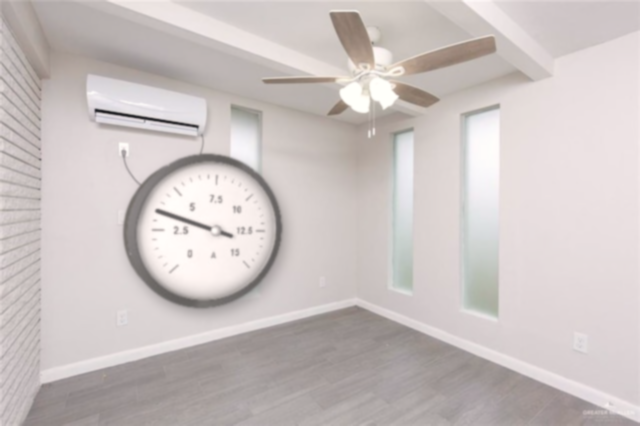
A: 3.5 A
